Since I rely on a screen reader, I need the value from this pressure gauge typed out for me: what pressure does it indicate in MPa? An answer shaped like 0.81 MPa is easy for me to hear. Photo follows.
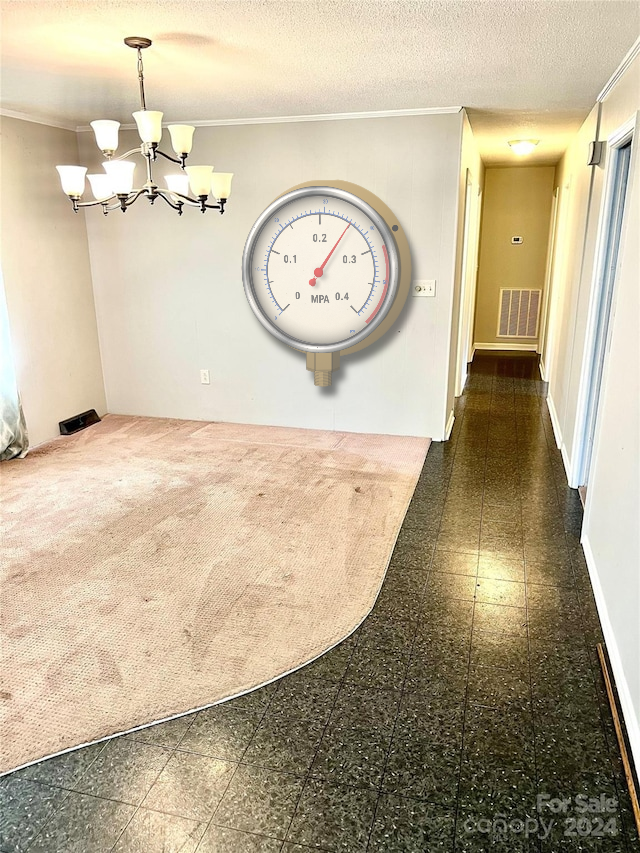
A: 0.25 MPa
